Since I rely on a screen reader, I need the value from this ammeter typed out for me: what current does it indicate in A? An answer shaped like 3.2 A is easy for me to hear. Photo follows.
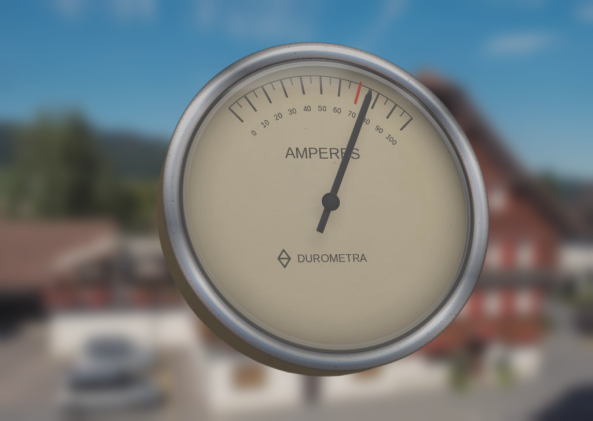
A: 75 A
